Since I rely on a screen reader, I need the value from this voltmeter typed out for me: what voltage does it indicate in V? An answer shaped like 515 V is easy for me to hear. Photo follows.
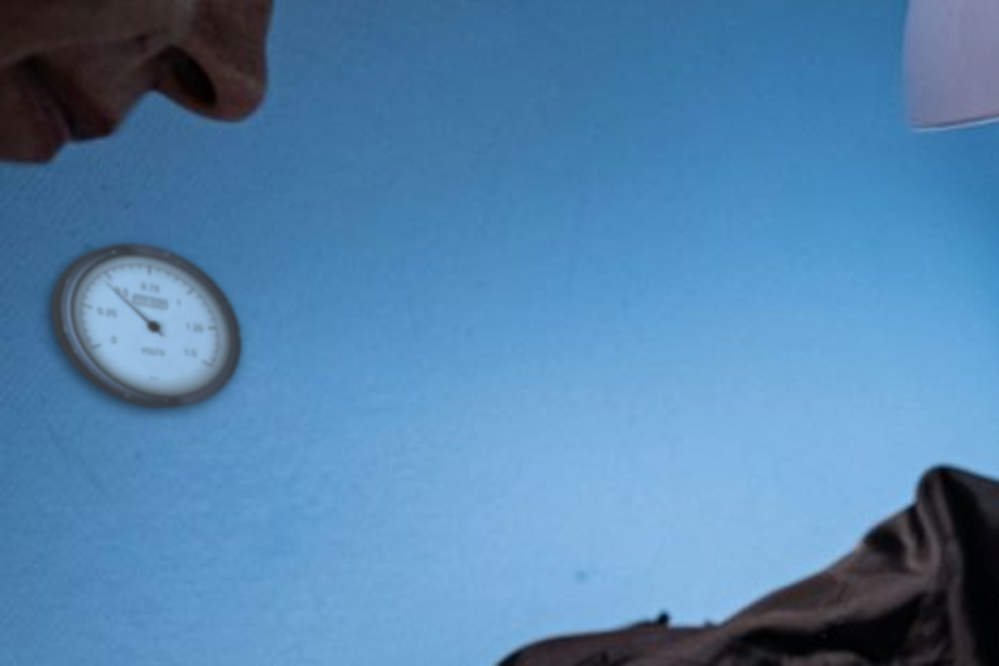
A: 0.45 V
